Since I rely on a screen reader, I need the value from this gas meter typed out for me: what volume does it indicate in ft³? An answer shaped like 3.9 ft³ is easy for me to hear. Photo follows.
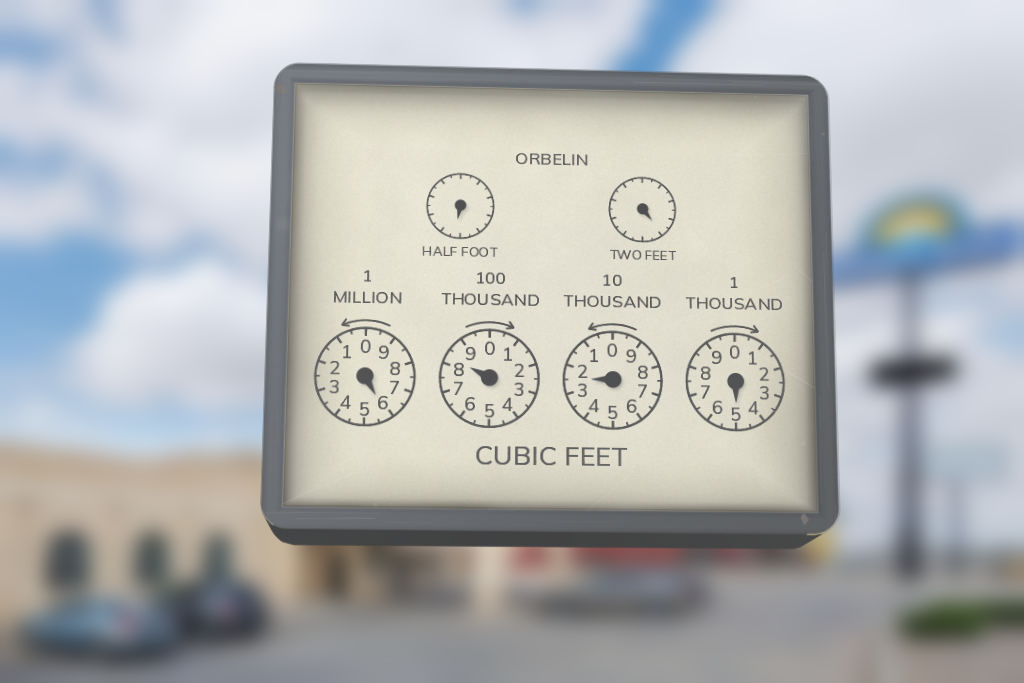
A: 582500 ft³
